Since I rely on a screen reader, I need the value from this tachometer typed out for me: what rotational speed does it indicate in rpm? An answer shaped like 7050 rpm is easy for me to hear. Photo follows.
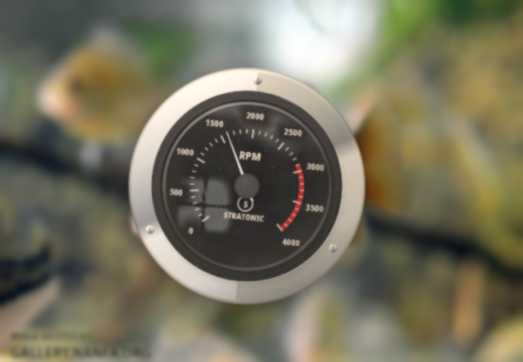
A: 1600 rpm
